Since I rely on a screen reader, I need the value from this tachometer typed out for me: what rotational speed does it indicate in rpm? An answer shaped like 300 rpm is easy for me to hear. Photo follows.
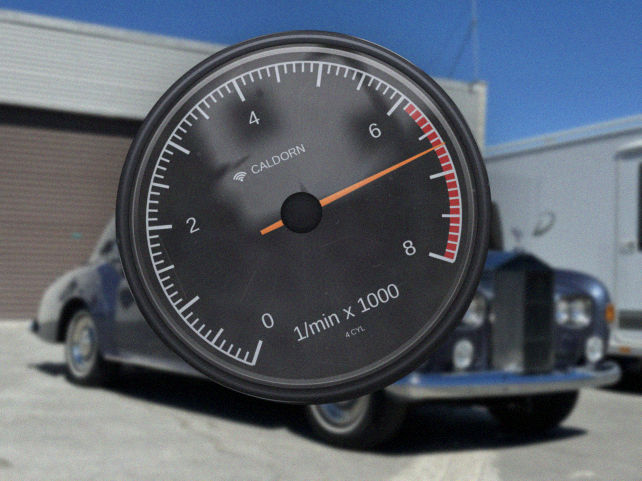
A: 6700 rpm
